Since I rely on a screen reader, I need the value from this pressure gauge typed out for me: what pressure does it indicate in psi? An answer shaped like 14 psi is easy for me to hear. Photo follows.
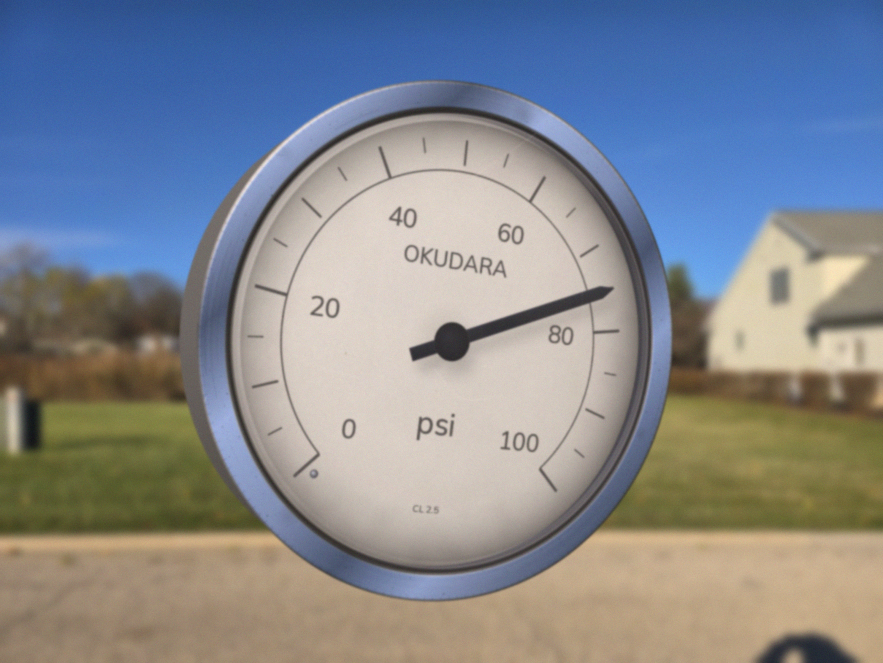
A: 75 psi
